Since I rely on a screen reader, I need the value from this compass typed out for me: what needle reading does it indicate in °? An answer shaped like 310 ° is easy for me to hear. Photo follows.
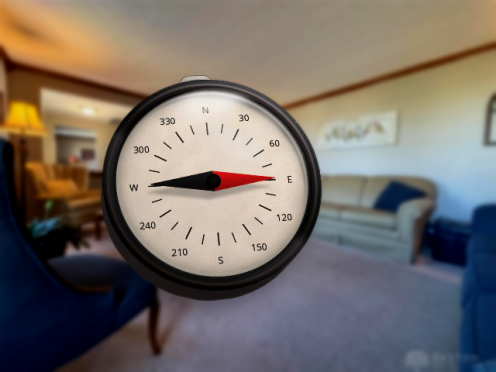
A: 90 °
